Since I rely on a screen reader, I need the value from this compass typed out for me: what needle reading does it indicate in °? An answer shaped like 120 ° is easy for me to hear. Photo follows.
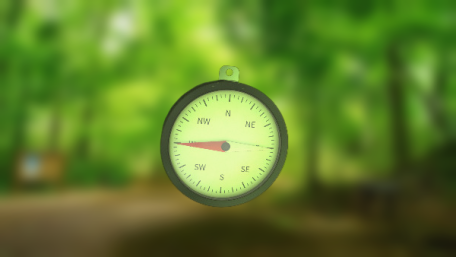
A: 270 °
